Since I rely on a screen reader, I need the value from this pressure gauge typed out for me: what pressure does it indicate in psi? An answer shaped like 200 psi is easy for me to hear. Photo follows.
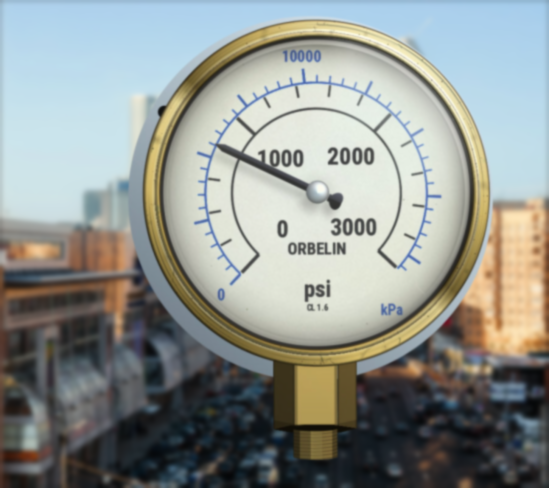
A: 800 psi
